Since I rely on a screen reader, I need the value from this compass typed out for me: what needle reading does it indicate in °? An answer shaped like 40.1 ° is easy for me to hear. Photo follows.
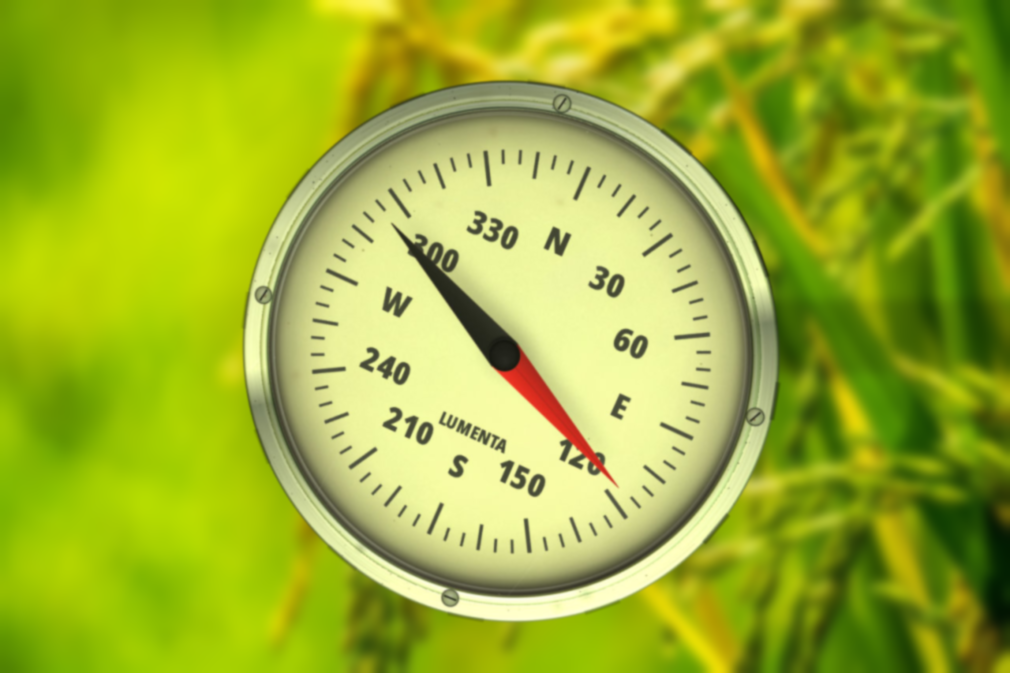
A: 115 °
